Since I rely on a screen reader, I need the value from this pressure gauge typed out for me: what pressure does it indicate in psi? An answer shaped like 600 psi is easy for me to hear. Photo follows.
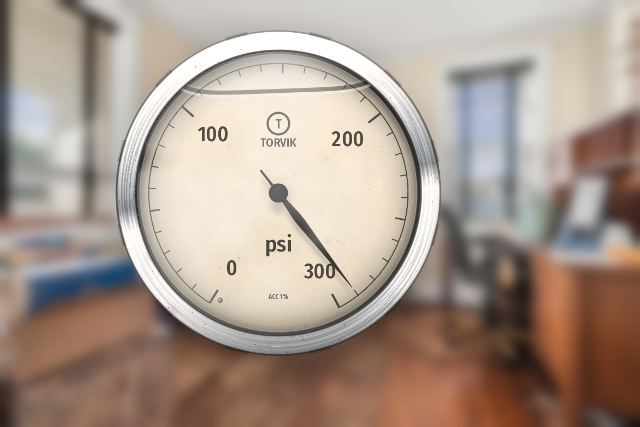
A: 290 psi
